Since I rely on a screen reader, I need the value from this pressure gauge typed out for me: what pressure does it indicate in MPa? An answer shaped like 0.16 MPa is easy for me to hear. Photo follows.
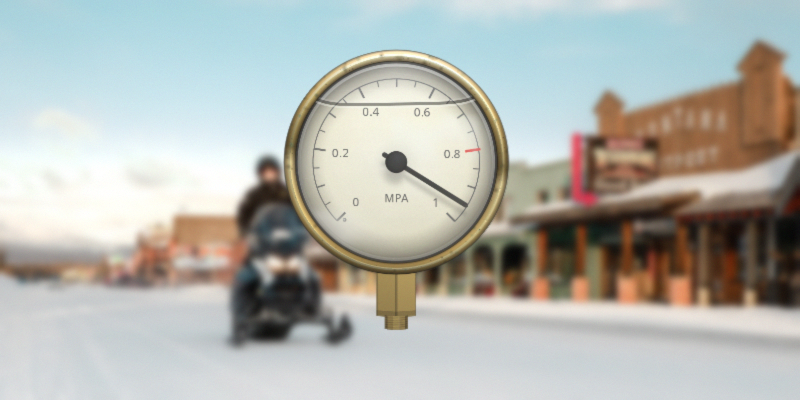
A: 0.95 MPa
